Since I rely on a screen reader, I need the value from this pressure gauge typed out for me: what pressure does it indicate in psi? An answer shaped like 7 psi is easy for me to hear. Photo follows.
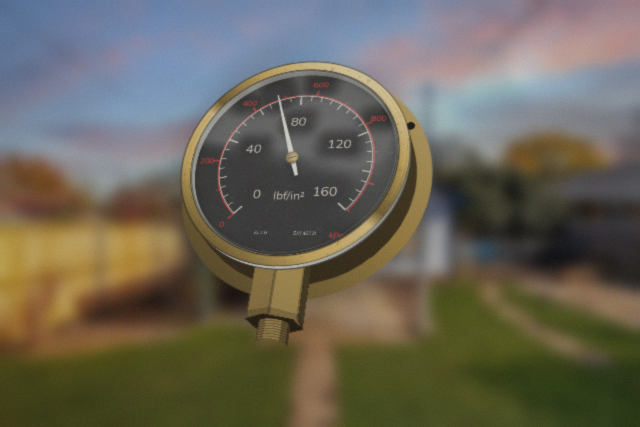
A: 70 psi
